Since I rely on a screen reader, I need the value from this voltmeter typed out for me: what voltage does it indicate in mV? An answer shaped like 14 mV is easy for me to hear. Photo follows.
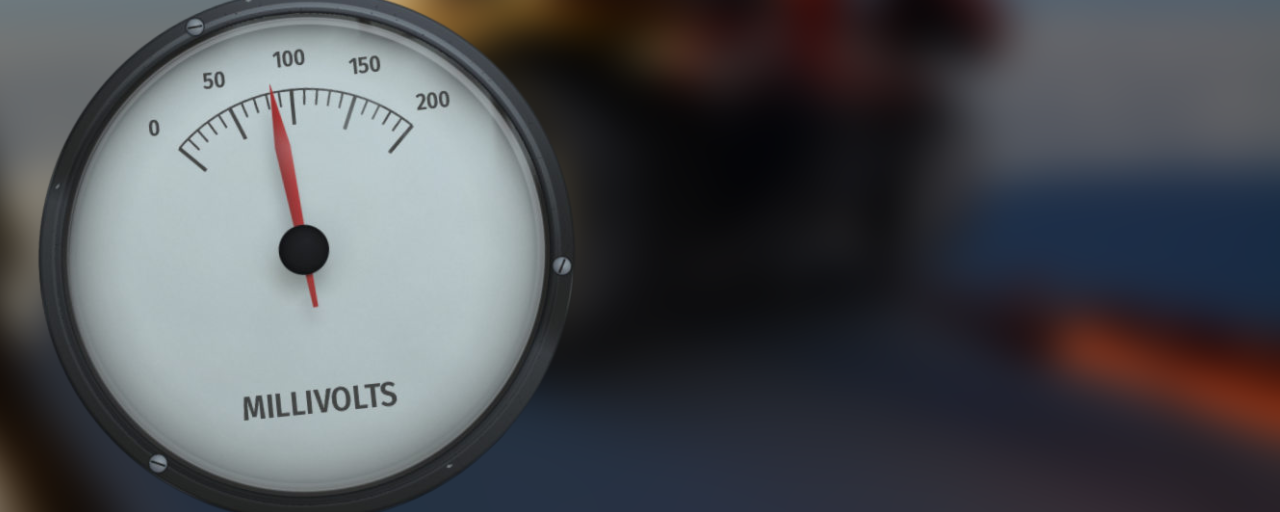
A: 85 mV
